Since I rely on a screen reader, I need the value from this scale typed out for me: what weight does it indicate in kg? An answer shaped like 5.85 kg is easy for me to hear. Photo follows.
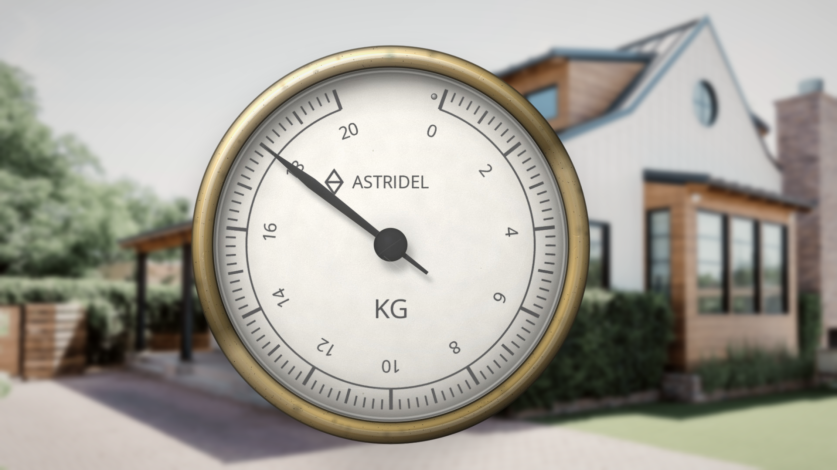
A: 18 kg
